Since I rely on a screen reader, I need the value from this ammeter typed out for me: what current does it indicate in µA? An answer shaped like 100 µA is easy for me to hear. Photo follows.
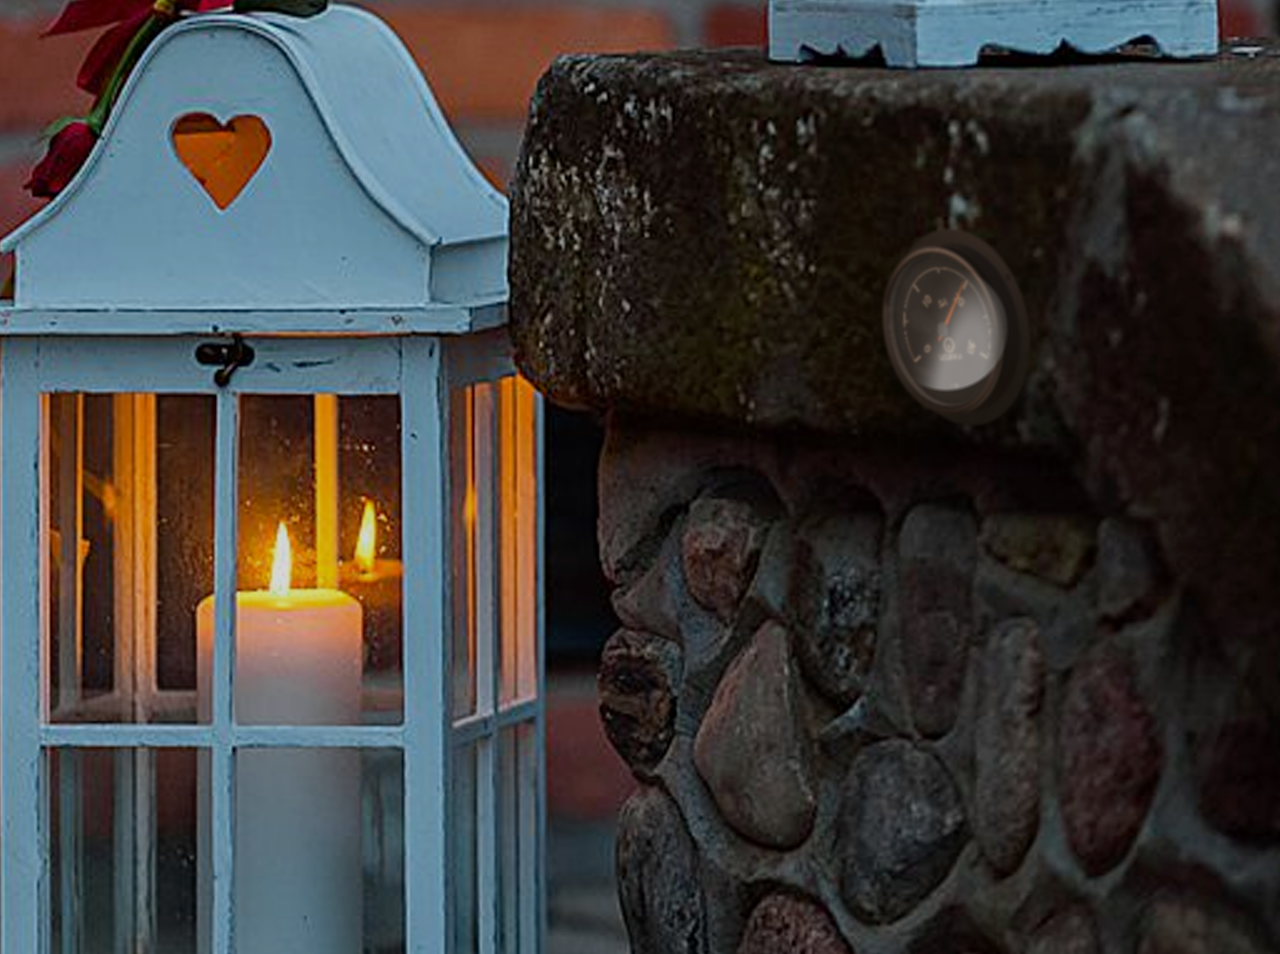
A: 20 µA
